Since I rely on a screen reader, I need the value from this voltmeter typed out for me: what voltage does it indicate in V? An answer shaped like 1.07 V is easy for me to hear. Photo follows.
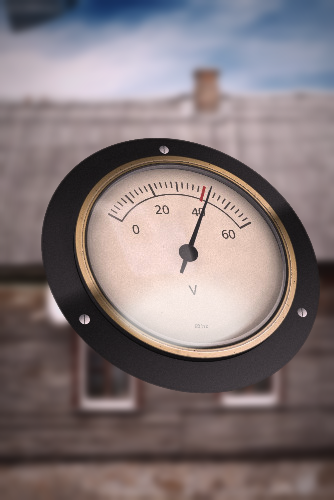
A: 42 V
